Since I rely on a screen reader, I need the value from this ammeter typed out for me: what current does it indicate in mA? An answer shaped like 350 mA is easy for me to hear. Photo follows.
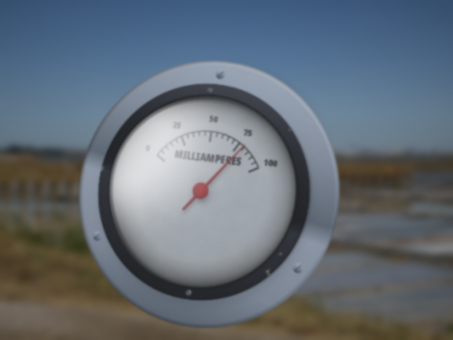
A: 80 mA
